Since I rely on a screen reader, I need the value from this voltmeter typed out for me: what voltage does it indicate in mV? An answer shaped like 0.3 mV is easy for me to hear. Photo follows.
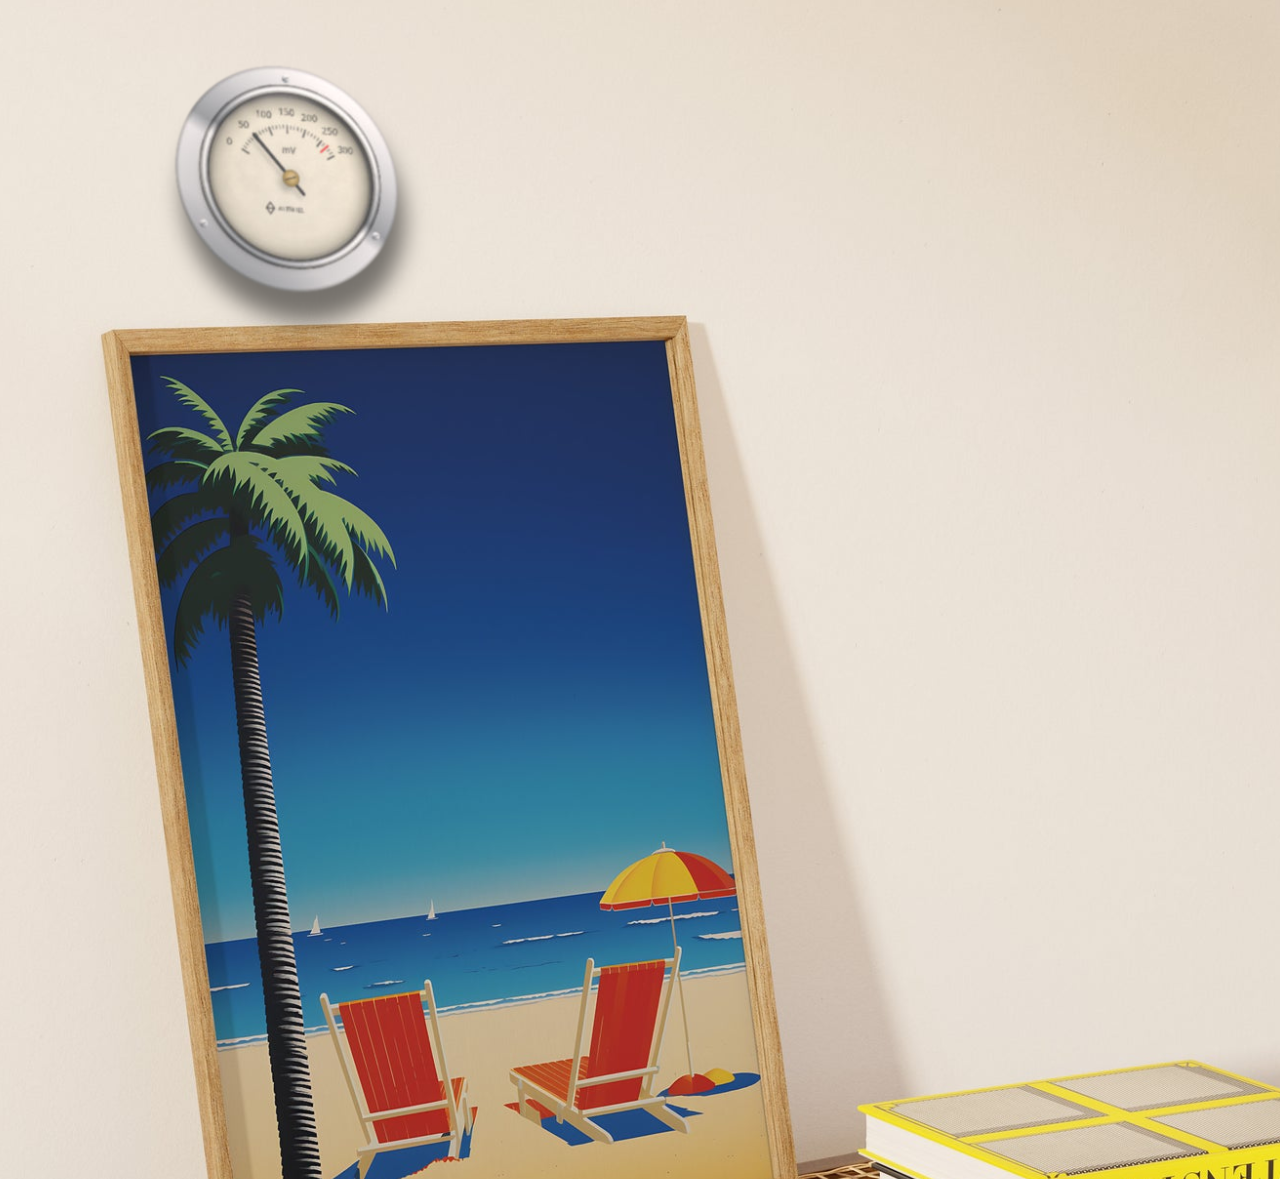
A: 50 mV
